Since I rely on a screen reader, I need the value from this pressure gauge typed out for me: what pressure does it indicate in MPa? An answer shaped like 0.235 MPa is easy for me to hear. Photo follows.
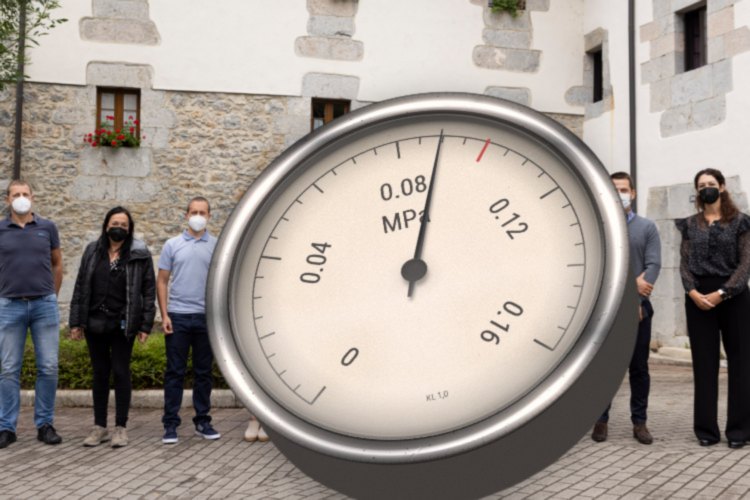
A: 0.09 MPa
